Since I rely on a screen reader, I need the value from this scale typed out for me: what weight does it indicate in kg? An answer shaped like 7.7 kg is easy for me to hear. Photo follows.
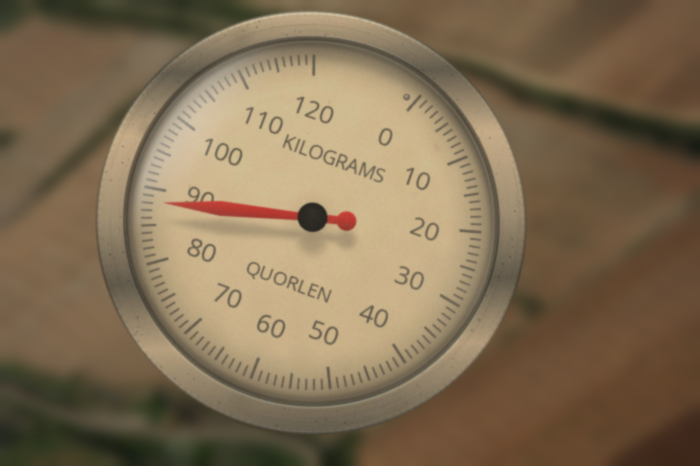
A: 88 kg
